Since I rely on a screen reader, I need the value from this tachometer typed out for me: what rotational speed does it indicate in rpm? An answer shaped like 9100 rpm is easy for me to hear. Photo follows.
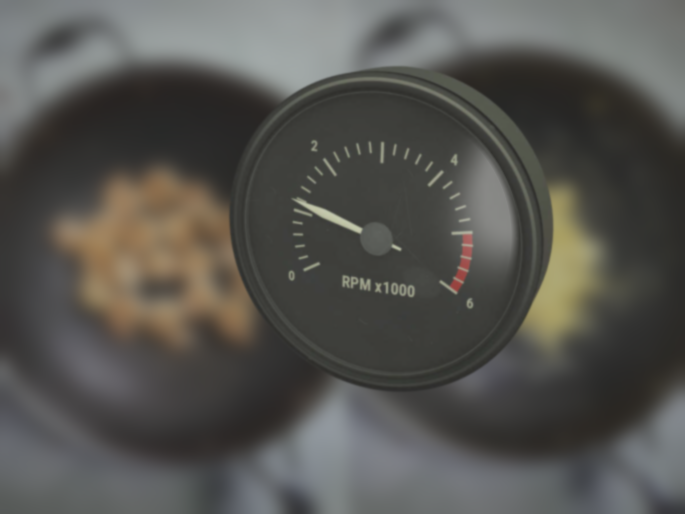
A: 1200 rpm
